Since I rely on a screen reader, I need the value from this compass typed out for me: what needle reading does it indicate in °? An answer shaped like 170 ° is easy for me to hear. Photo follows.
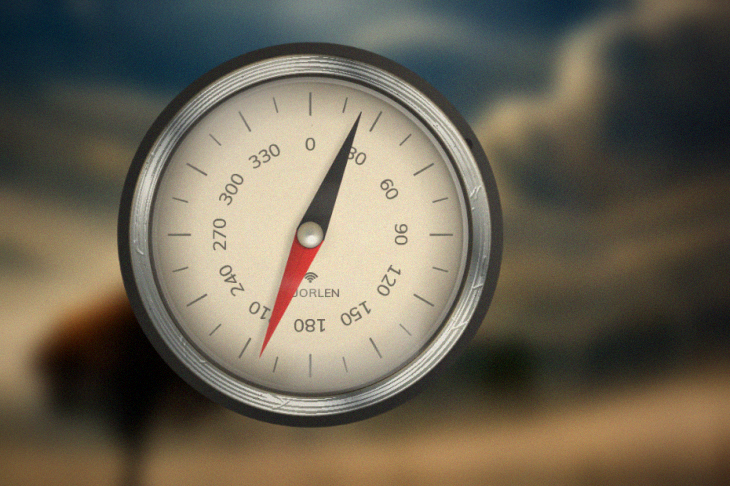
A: 202.5 °
